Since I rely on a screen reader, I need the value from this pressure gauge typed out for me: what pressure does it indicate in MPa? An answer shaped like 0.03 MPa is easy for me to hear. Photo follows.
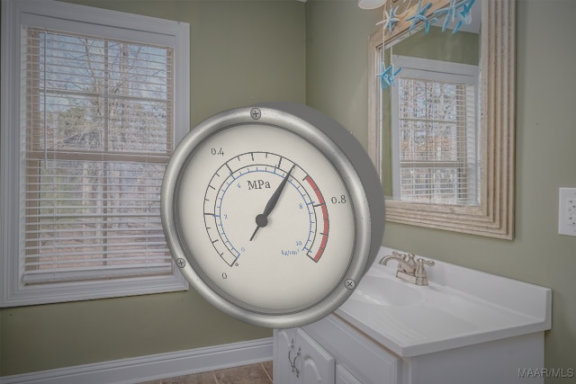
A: 0.65 MPa
